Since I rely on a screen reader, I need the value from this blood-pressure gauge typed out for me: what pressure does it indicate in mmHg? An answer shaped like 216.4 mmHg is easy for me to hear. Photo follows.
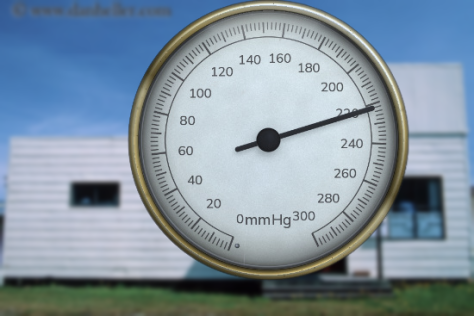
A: 222 mmHg
